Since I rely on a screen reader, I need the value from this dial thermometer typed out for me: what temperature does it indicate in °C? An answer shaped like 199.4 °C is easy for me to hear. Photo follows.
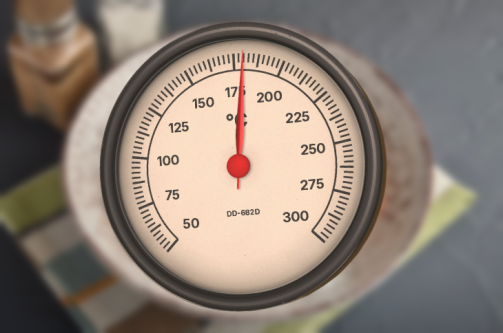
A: 180 °C
